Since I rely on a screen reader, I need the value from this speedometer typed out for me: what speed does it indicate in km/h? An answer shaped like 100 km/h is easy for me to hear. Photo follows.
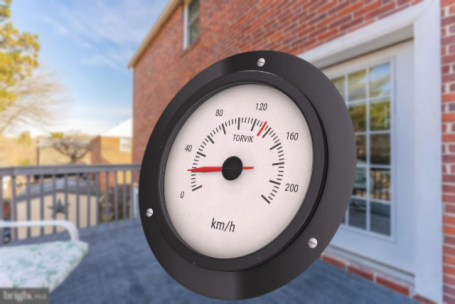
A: 20 km/h
